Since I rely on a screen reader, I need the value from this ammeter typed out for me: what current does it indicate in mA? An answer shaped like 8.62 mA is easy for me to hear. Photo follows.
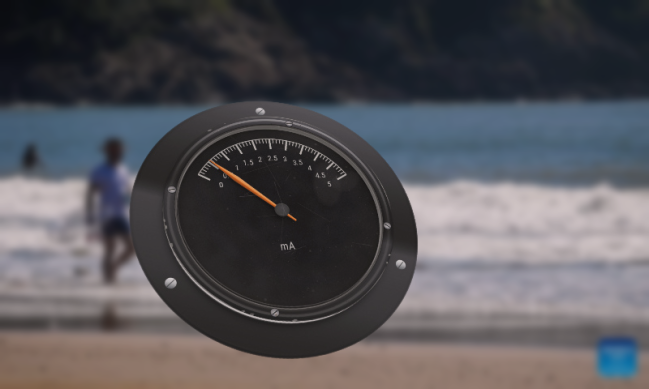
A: 0.5 mA
